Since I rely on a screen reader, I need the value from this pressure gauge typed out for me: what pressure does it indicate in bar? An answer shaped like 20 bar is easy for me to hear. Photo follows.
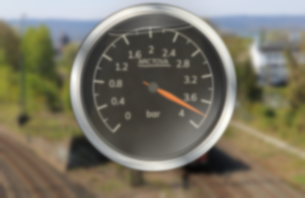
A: 3.8 bar
